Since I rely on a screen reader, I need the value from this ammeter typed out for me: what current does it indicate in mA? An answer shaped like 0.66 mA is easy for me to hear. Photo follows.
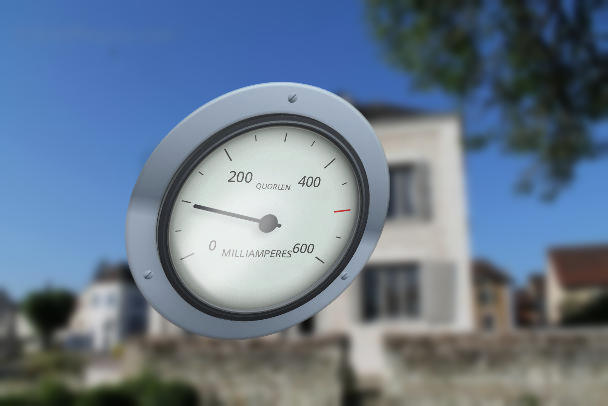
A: 100 mA
